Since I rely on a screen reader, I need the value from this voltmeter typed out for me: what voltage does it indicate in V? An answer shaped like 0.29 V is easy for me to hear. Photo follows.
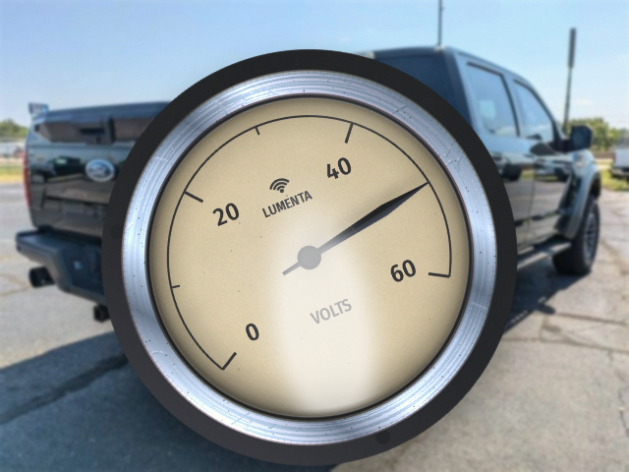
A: 50 V
